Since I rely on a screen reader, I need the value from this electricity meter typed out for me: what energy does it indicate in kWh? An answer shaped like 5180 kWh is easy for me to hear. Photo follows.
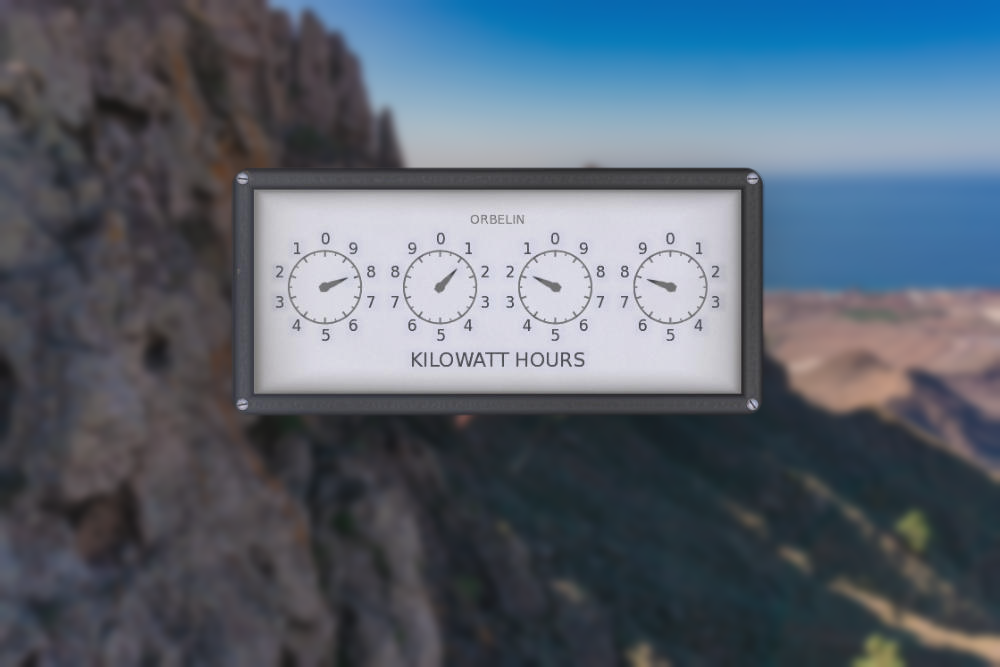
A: 8118 kWh
